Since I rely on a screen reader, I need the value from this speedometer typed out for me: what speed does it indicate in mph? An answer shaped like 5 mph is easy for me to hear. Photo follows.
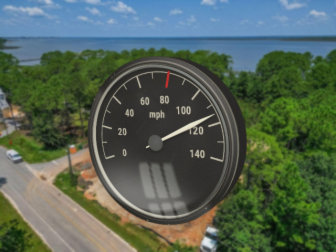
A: 115 mph
